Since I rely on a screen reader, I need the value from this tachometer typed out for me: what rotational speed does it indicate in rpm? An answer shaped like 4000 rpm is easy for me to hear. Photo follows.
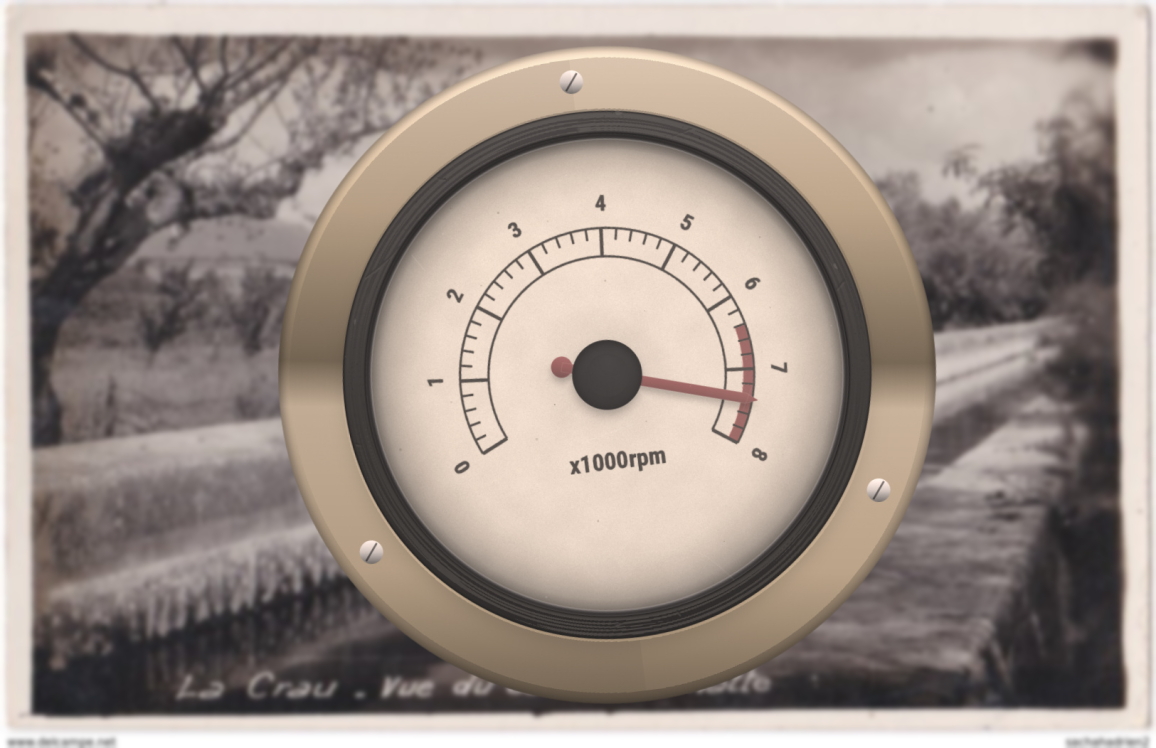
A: 7400 rpm
